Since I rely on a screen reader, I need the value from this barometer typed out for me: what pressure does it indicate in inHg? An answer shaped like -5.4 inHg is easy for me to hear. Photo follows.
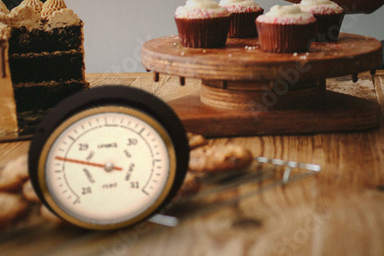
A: 28.7 inHg
